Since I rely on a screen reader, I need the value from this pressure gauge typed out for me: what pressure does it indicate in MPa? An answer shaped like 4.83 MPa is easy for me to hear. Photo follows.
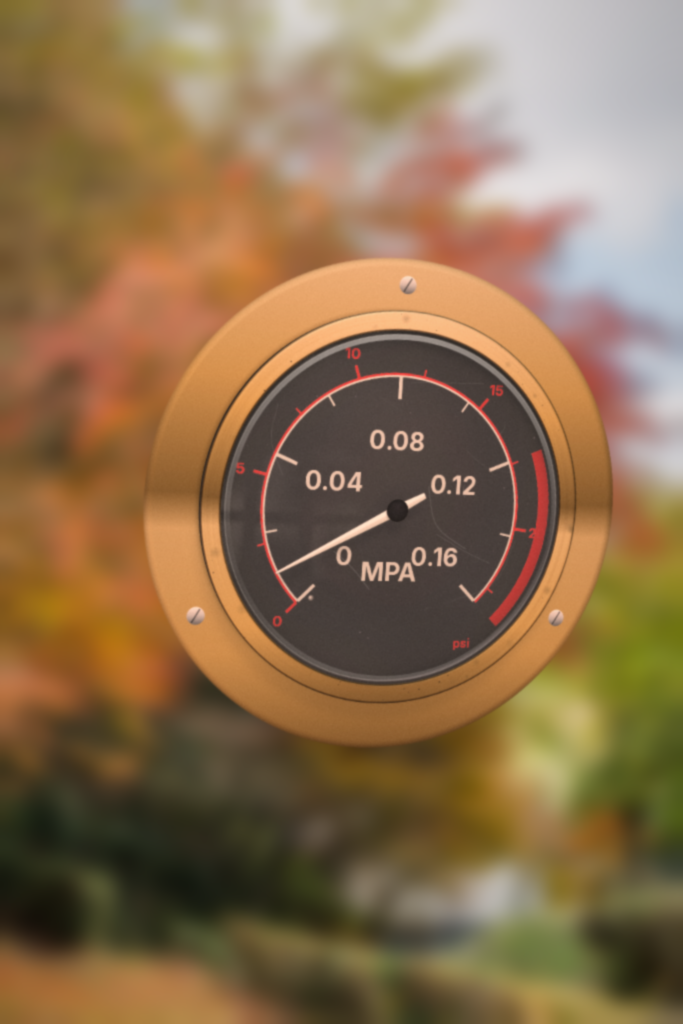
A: 0.01 MPa
